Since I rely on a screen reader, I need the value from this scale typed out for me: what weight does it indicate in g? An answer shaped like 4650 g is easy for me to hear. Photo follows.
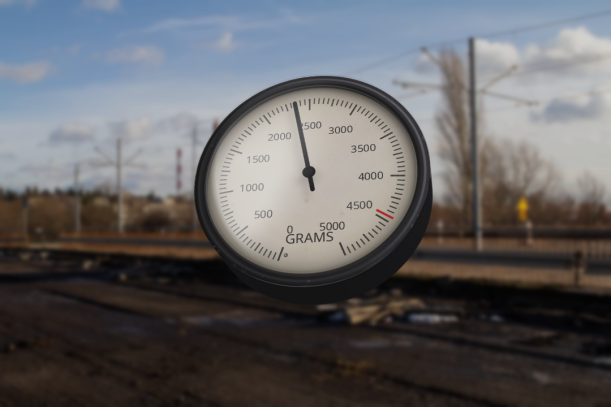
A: 2350 g
